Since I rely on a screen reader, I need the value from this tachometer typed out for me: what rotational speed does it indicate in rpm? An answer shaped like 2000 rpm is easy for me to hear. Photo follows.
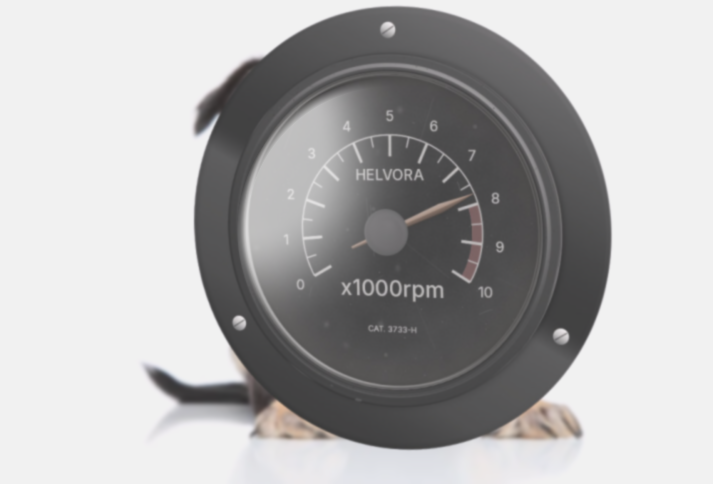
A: 7750 rpm
